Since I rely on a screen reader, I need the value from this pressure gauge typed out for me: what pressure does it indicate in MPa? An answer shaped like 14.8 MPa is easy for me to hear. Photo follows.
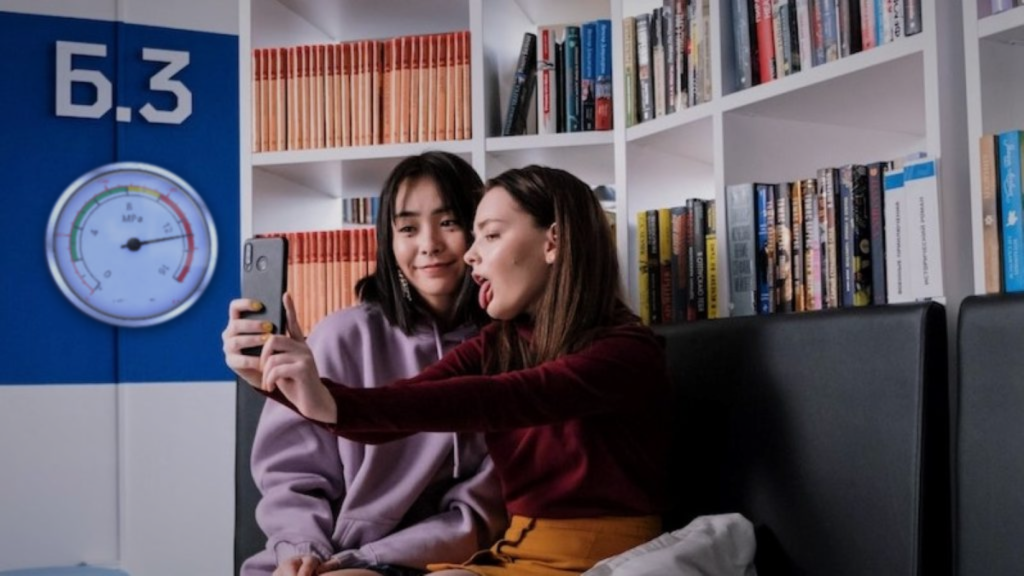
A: 13 MPa
